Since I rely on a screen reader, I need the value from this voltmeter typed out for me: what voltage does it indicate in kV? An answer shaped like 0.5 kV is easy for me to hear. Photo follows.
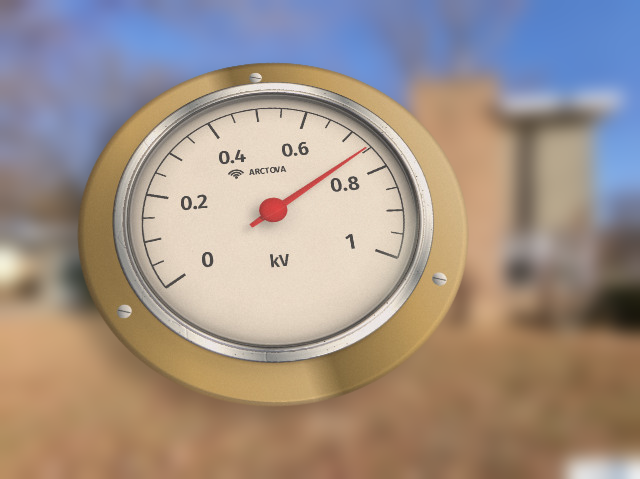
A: 0.75 kV
